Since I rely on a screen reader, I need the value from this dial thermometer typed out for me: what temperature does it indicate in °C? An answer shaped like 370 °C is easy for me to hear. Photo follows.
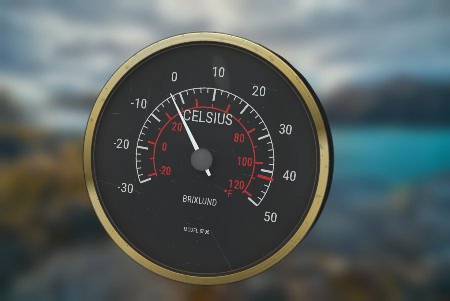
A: -2 °C
